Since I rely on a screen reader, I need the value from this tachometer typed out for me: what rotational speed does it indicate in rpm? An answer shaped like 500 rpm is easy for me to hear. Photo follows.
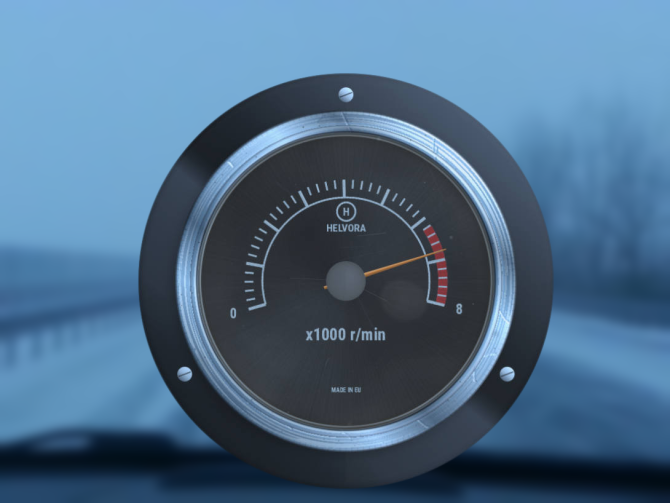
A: 6800 rpm
